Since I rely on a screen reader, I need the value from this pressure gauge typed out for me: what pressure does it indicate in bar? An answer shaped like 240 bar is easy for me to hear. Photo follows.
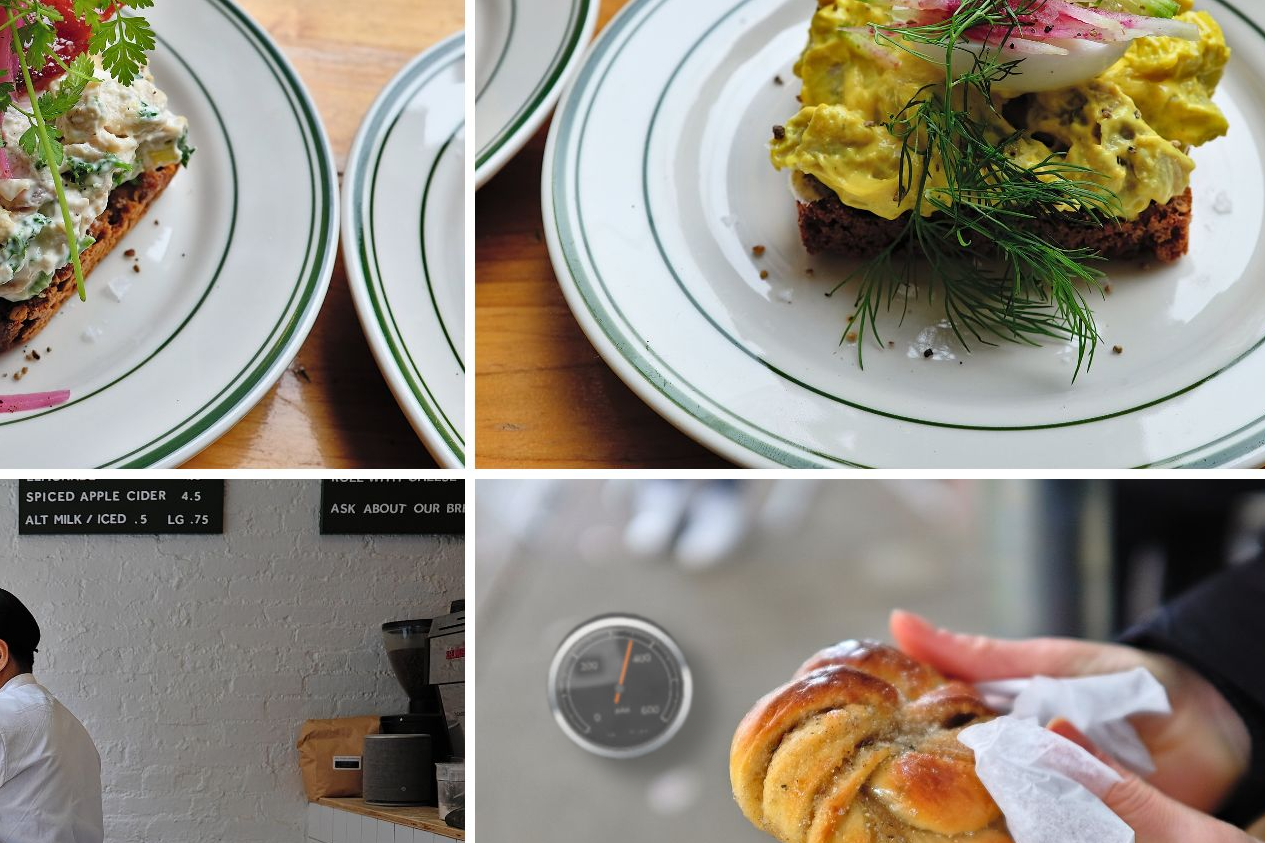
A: 350 bar
